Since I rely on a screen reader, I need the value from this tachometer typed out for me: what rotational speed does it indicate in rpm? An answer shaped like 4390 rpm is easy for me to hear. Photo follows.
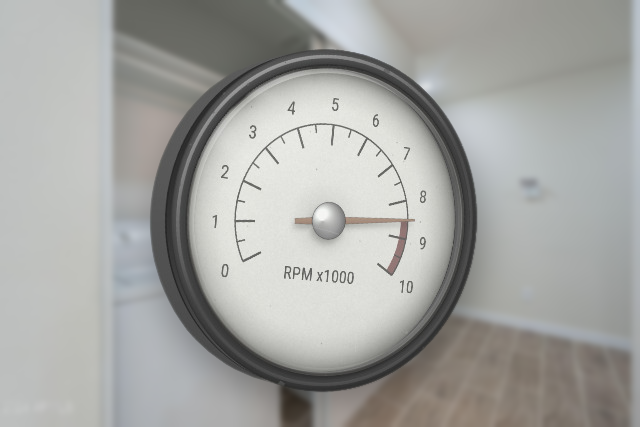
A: 8500 rpm
